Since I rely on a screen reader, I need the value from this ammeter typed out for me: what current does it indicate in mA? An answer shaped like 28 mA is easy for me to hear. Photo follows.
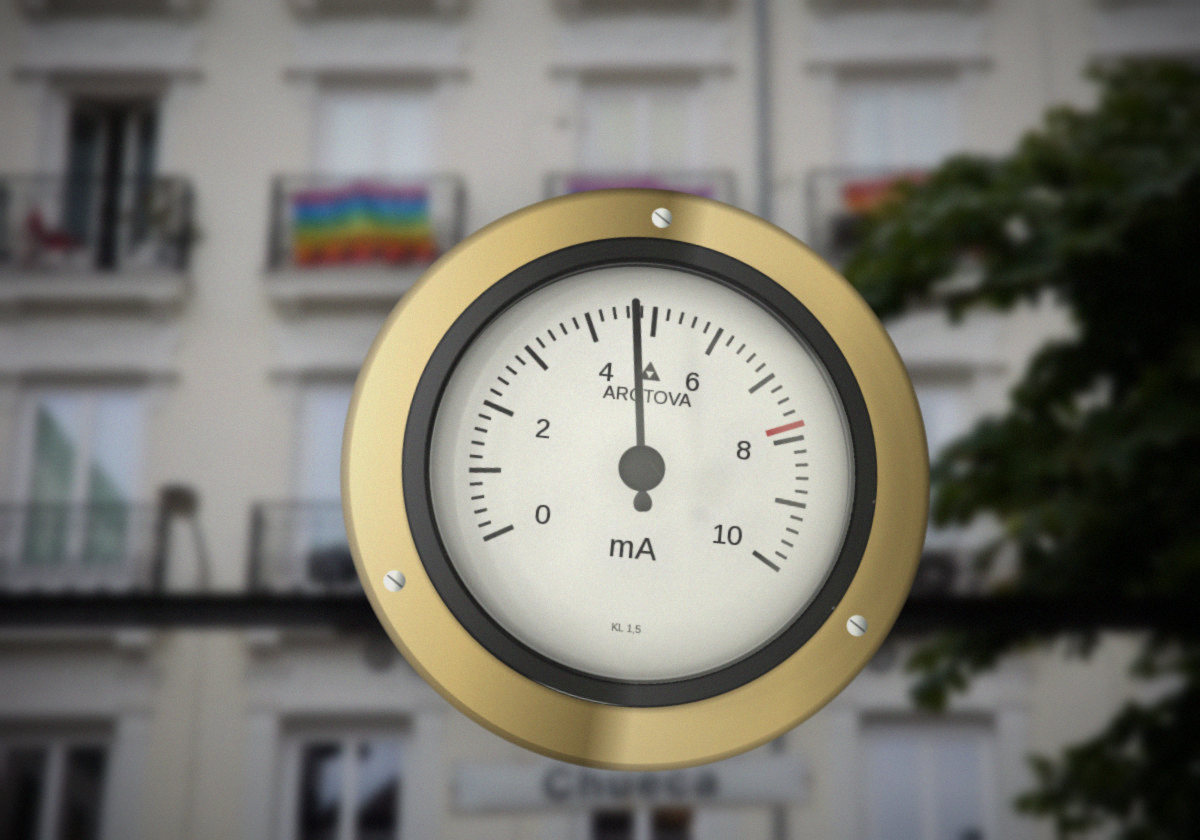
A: 4.7 mA
